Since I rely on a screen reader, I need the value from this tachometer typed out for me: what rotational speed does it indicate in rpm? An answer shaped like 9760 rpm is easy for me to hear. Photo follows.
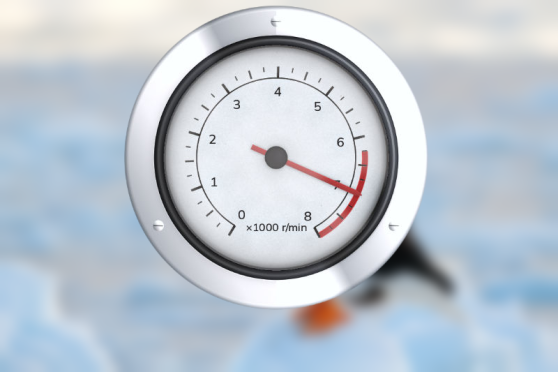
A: 7000 rpm
